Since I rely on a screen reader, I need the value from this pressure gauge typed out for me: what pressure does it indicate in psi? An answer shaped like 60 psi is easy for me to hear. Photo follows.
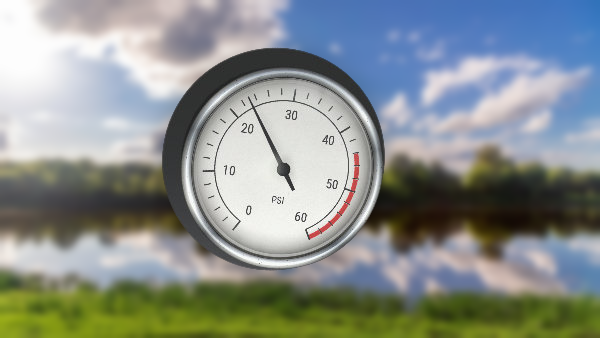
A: 23 psi
